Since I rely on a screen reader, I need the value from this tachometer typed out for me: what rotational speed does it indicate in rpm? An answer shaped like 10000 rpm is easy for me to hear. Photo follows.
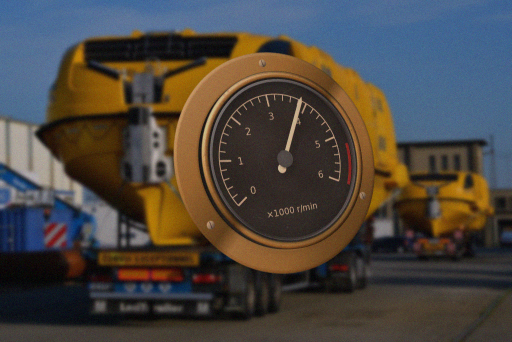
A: 3800 rpm
